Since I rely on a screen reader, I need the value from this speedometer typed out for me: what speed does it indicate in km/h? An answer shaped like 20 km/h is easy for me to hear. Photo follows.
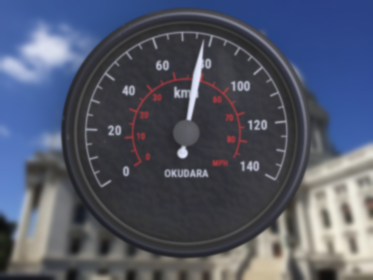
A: 77.5 km/h
